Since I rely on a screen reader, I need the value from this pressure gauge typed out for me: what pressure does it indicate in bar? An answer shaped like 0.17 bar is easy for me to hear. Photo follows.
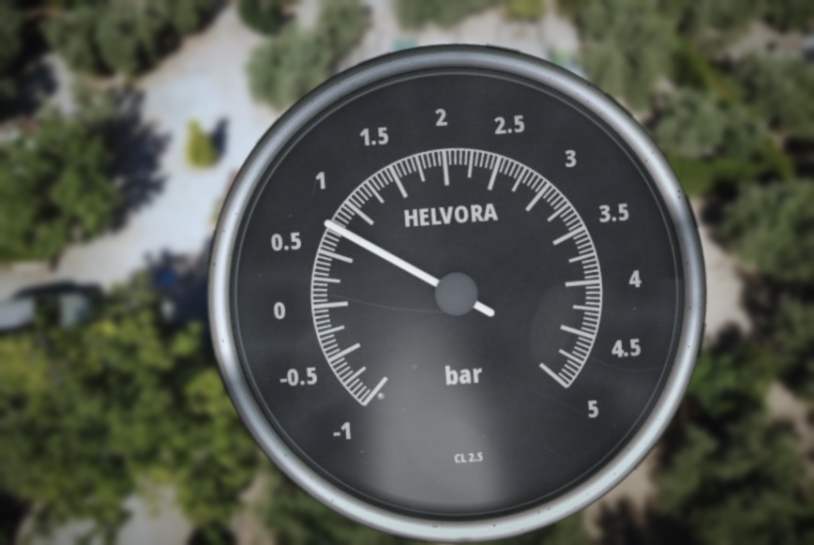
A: 0.75 bar
